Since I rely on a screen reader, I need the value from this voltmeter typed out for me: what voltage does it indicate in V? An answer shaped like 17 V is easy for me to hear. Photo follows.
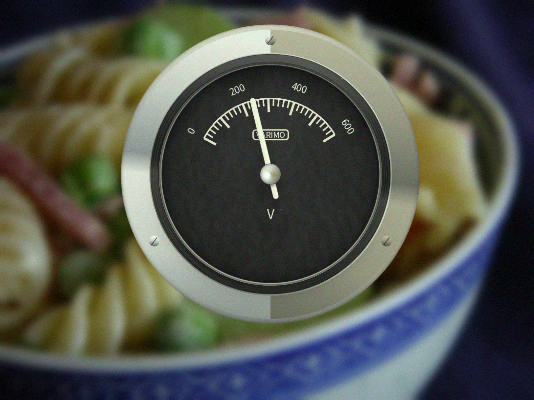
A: 240 V
